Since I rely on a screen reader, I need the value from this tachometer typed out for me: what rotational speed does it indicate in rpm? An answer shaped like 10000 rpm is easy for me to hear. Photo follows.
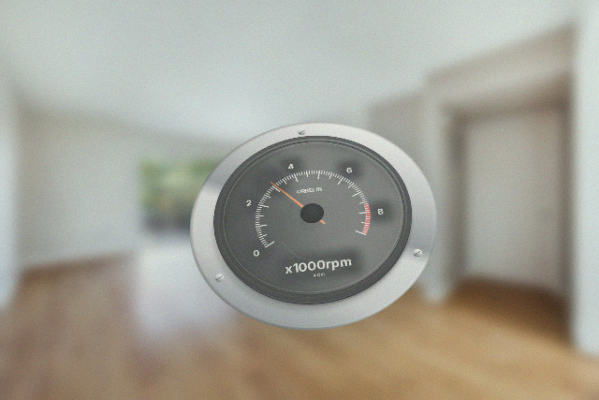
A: 3000 rpm
